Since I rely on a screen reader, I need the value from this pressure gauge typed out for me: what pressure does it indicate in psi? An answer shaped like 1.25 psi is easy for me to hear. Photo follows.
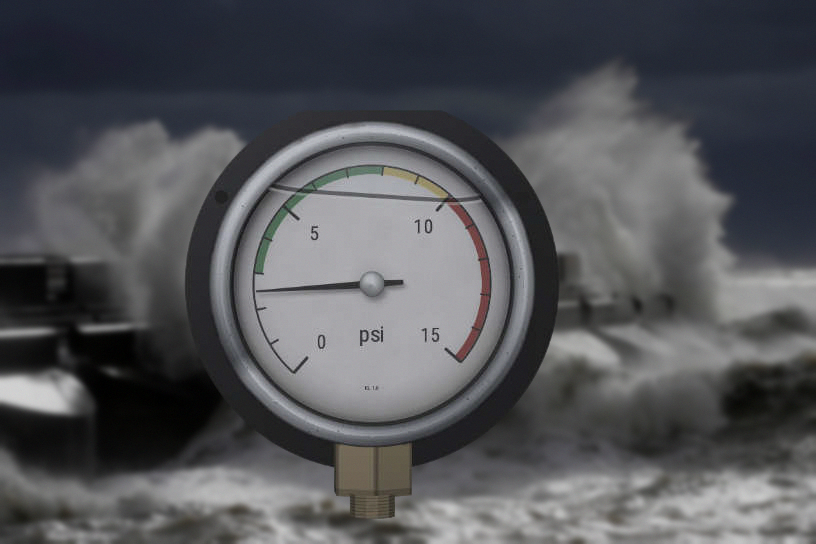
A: 2.5 psi
